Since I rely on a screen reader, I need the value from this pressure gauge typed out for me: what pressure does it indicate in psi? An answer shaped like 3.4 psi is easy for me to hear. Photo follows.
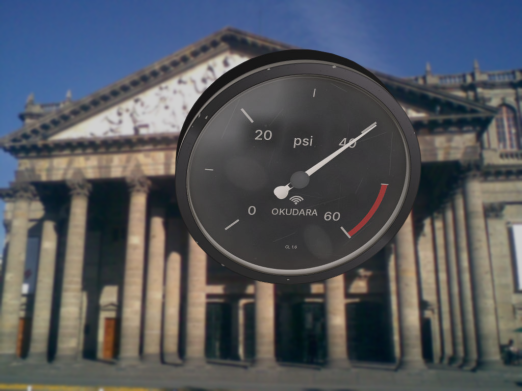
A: 40 psi
